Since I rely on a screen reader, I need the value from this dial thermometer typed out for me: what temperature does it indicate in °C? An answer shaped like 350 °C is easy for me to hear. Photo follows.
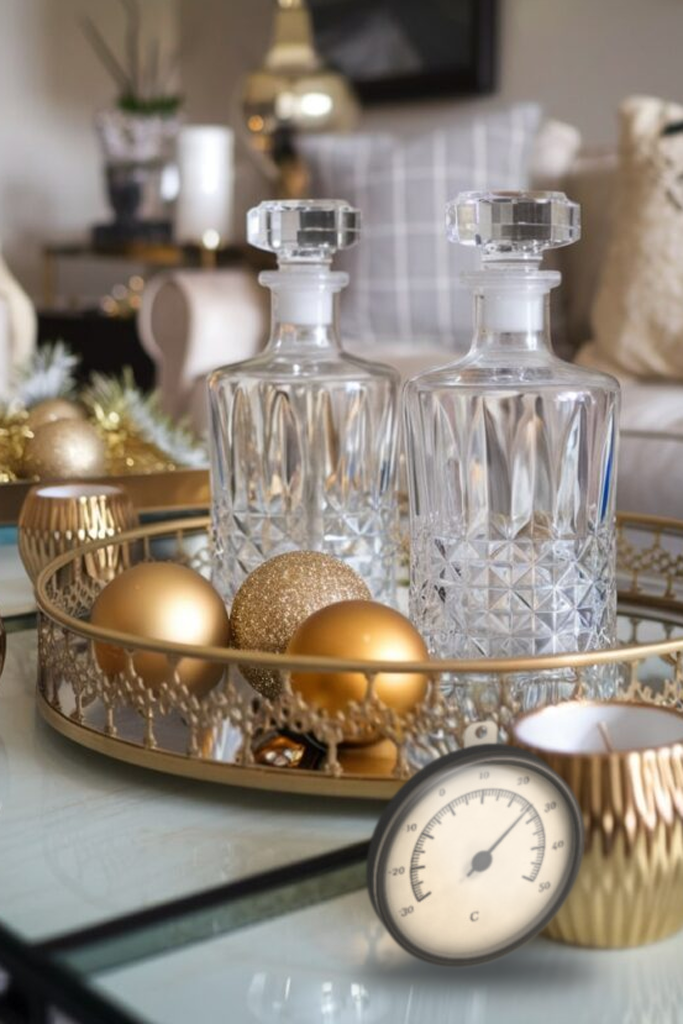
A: 25 °C
